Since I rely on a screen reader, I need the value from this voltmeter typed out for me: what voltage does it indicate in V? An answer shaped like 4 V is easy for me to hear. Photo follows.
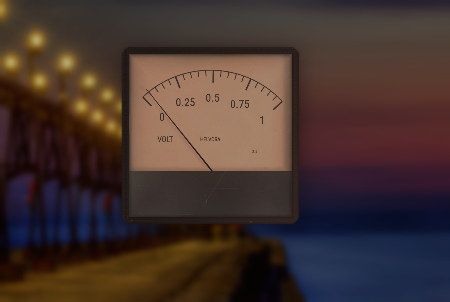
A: 0.05 V
